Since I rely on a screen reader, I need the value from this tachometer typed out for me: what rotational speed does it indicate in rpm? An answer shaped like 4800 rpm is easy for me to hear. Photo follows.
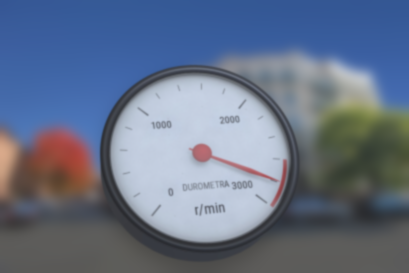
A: 2800 rpm
